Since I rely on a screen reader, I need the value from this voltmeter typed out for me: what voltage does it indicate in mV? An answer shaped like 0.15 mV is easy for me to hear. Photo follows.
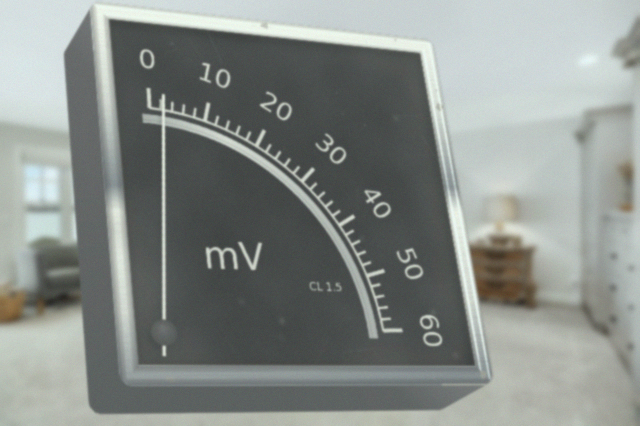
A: 2 mV
